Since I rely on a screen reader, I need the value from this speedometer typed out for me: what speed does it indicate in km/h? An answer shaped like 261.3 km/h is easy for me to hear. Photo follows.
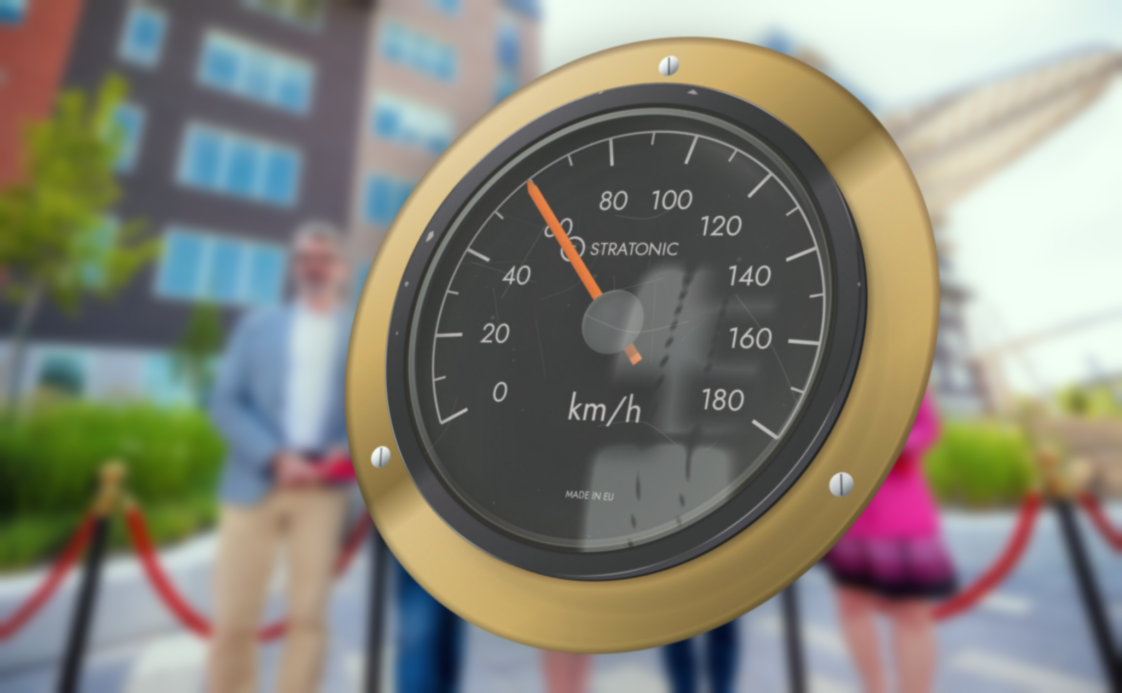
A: 60 km/h
